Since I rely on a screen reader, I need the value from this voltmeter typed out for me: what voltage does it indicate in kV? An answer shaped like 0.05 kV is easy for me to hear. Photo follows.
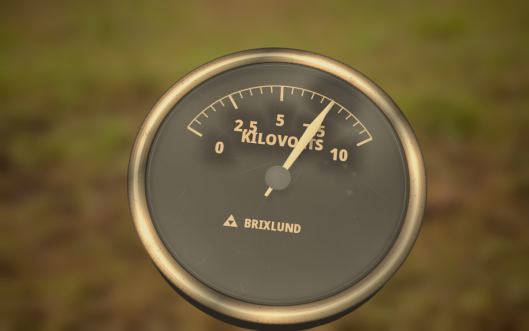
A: 7.5 kV
